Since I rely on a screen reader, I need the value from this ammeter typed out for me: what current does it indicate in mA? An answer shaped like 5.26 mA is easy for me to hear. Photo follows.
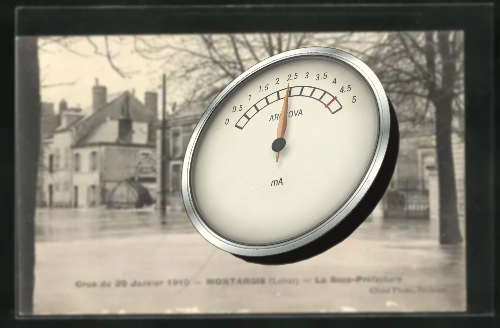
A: 2.5 mA
